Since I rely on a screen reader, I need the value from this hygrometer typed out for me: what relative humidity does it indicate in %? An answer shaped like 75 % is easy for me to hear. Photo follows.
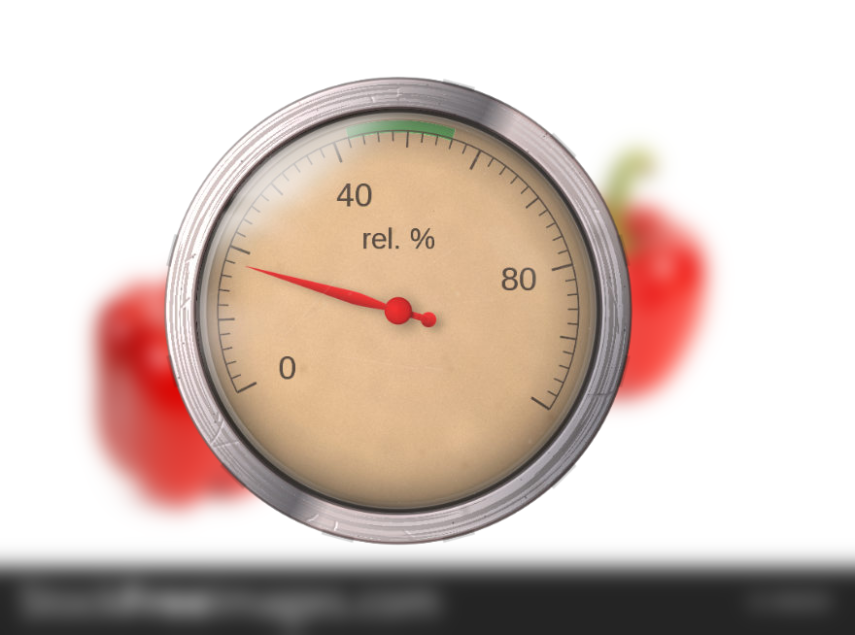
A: 18 %
